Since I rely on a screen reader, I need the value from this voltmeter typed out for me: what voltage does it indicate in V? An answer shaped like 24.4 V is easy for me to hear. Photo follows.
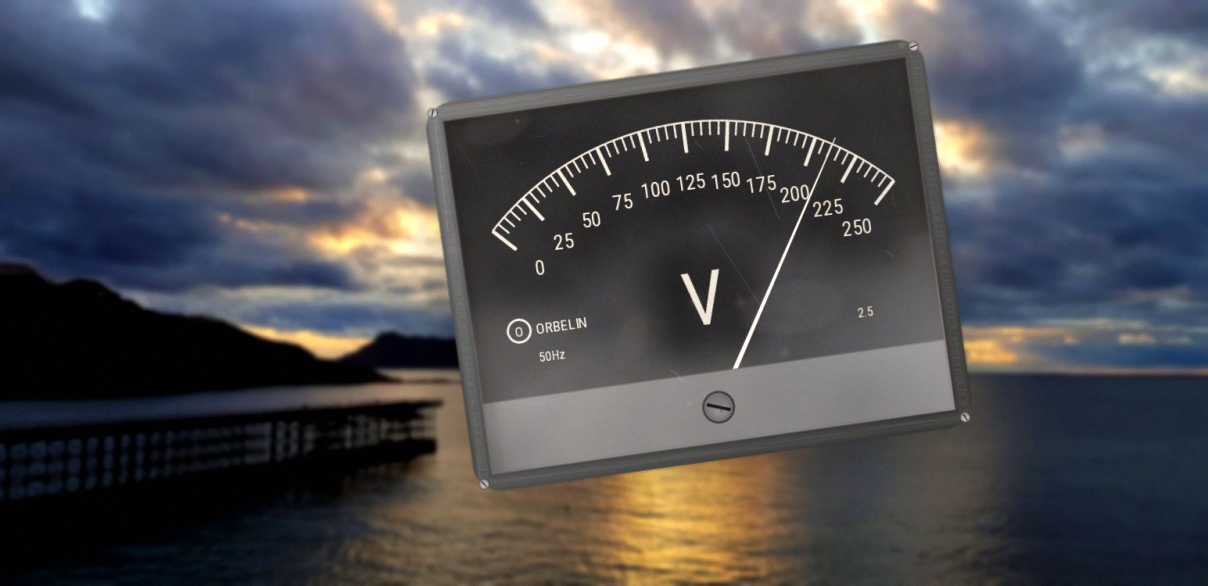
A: 210 V
